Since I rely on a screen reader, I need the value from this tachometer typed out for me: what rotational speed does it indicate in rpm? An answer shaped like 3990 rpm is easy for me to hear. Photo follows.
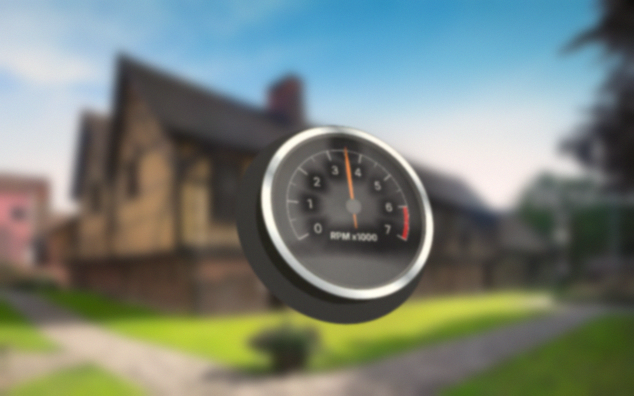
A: 3500 rpm
